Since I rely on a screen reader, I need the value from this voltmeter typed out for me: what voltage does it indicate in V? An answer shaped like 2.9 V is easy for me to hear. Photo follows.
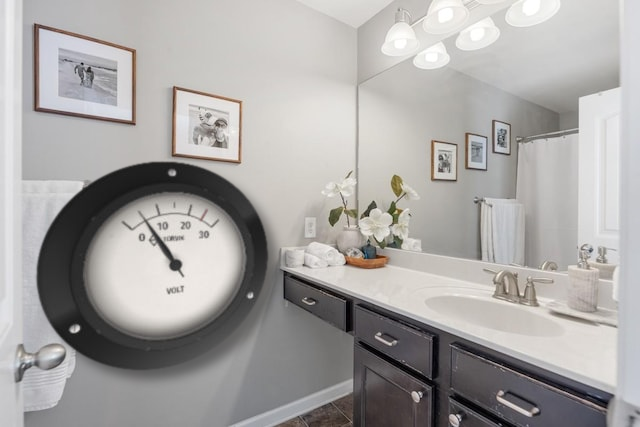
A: 5 V
